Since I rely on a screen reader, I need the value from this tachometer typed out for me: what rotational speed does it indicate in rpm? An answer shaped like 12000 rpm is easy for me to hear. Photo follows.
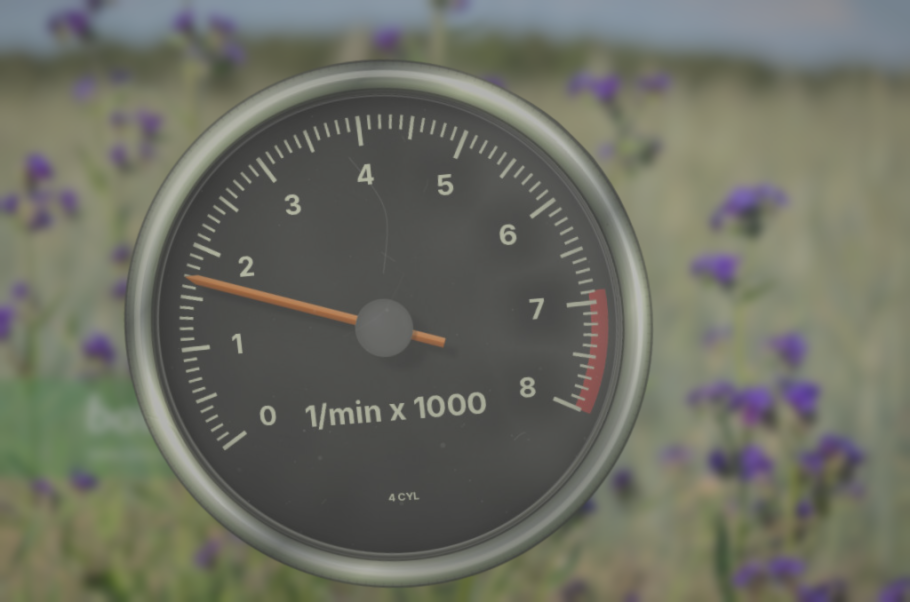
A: 1700 rpm
